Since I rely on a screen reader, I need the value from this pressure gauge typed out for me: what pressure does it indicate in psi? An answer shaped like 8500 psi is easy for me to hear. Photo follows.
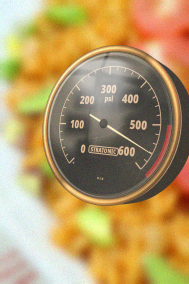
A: 560 psi
